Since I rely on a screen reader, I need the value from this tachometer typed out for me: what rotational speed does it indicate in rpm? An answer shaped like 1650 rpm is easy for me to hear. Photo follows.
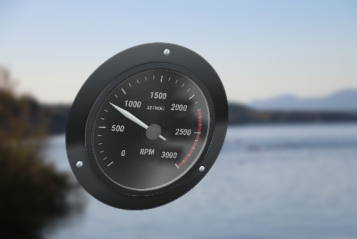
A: 800 rpm
